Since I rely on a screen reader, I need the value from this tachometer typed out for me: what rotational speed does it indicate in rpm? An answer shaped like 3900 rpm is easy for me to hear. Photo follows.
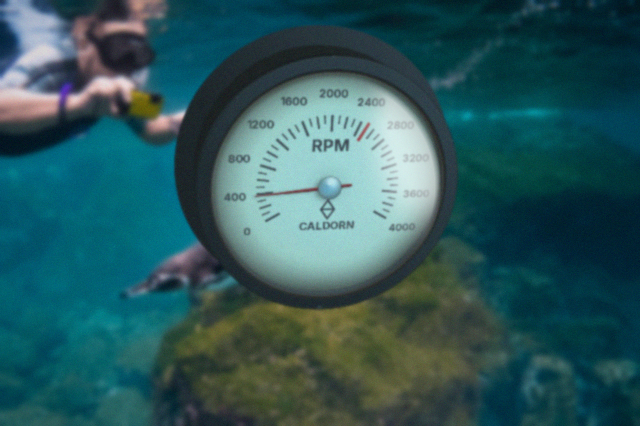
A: 400 rpm
